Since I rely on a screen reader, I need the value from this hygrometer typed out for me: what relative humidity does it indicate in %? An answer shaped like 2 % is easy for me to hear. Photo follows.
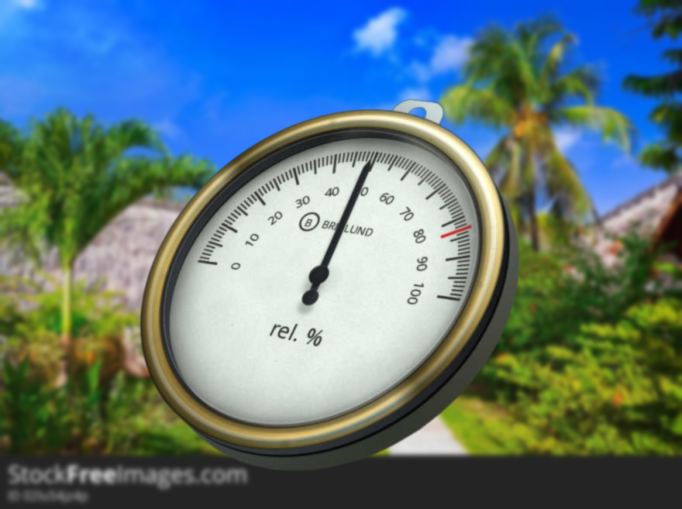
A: 50 %
